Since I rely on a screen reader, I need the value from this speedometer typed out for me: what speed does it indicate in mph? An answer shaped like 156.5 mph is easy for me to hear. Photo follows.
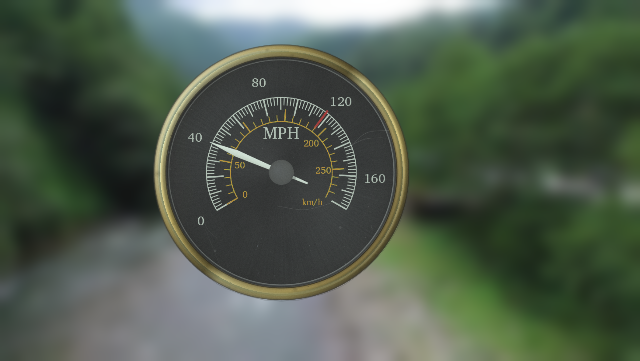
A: 40 mph
